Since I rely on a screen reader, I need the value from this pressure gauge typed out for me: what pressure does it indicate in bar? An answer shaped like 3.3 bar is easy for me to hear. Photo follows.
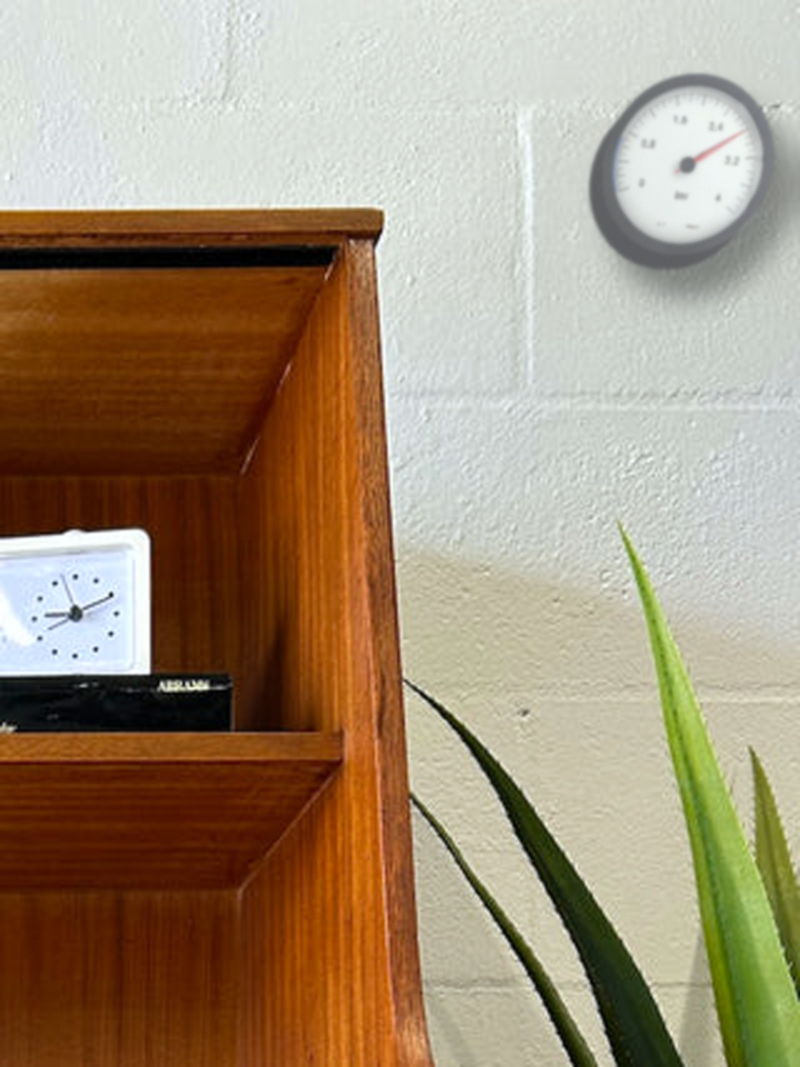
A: 2.8 bar
